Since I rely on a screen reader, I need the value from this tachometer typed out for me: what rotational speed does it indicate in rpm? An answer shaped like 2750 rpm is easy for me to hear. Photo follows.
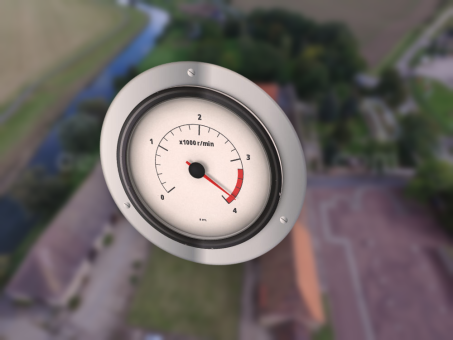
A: 3800 rpm
